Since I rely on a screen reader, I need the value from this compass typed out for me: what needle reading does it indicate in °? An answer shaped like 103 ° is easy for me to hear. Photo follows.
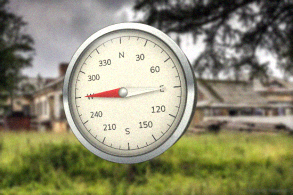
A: 270 °
